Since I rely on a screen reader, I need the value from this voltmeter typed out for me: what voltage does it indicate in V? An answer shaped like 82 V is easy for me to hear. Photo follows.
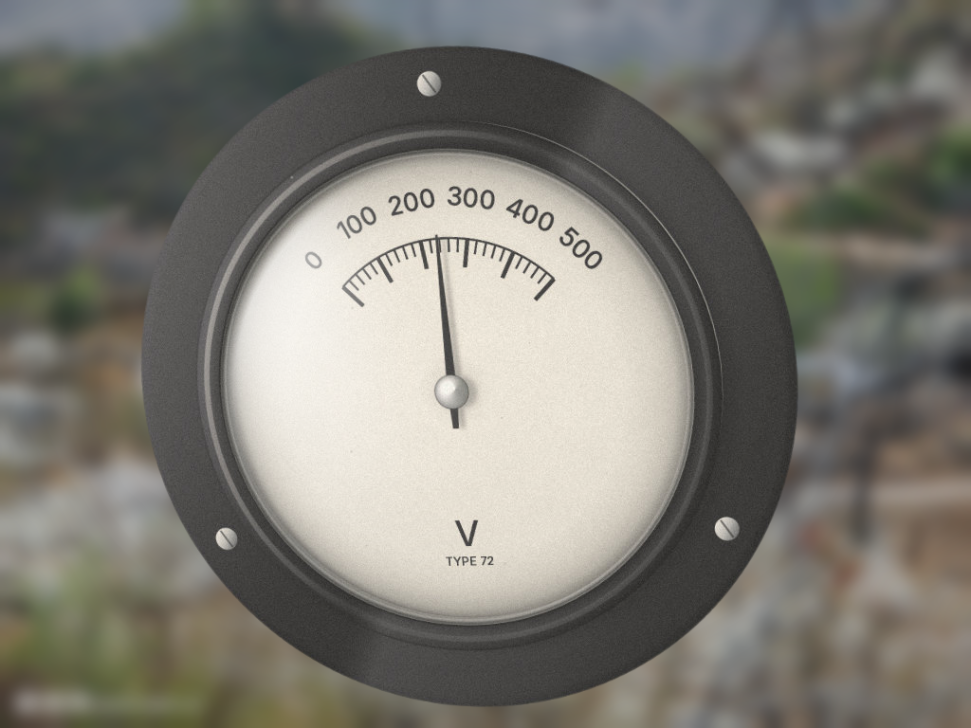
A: 240 V
